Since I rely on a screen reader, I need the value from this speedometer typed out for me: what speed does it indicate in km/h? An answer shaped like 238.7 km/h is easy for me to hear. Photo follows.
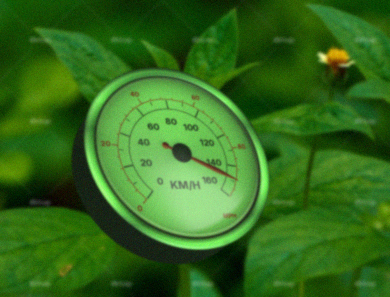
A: 150 km/h
